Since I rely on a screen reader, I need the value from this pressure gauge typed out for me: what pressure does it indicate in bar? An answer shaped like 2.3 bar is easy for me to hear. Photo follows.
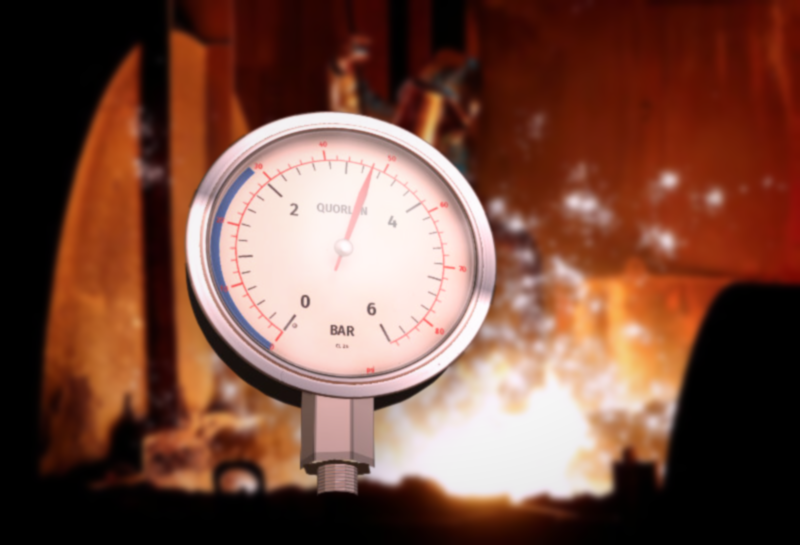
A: 3.3 bar
